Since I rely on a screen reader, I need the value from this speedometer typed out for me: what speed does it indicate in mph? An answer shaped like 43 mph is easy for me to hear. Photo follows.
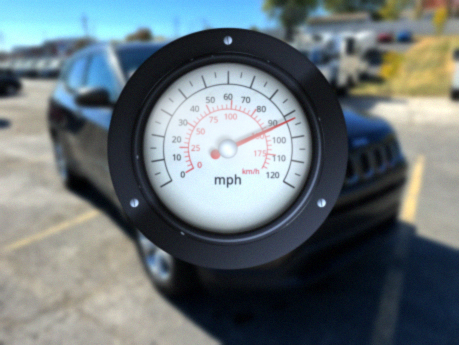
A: 92.5 mph
